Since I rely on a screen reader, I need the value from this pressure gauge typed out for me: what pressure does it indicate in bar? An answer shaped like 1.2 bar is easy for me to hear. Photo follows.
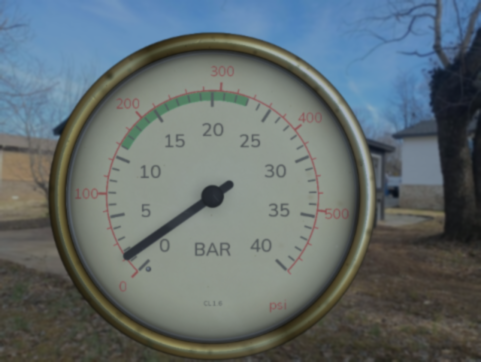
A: 1.5 bar
